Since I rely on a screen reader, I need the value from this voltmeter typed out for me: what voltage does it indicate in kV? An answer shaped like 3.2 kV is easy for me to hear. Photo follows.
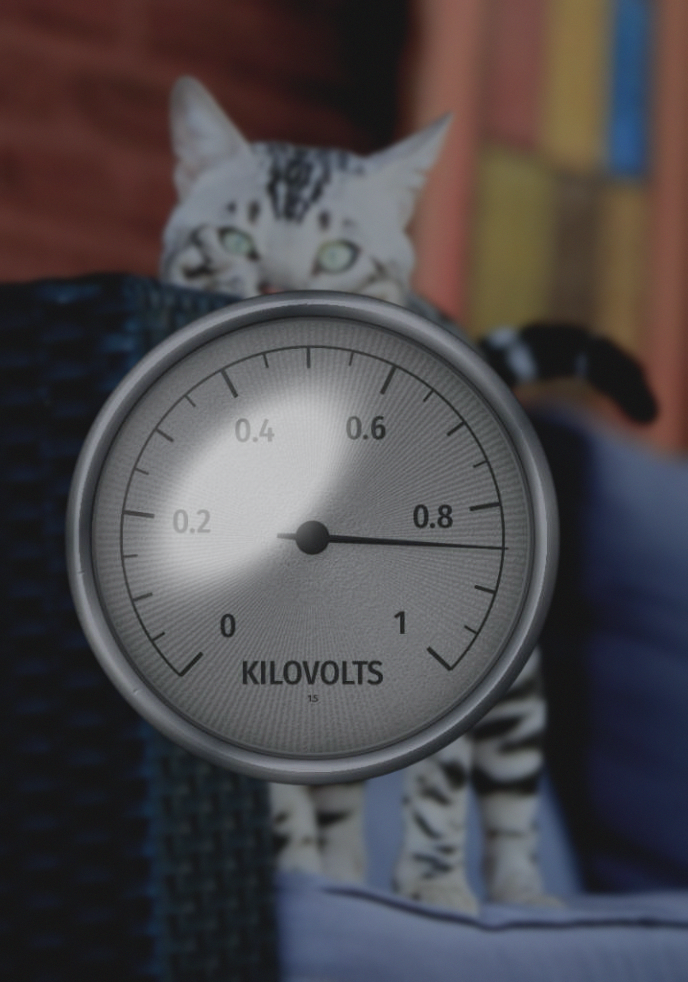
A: 0.85 kV
